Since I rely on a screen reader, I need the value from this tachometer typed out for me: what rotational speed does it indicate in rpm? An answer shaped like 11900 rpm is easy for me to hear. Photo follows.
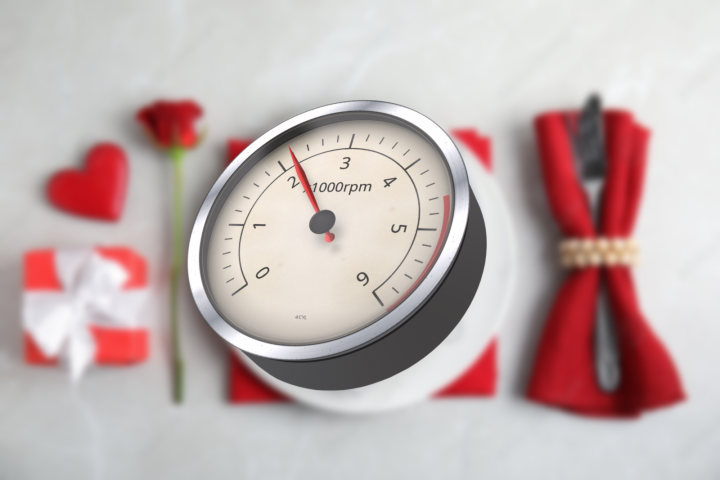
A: 2200 rpm
